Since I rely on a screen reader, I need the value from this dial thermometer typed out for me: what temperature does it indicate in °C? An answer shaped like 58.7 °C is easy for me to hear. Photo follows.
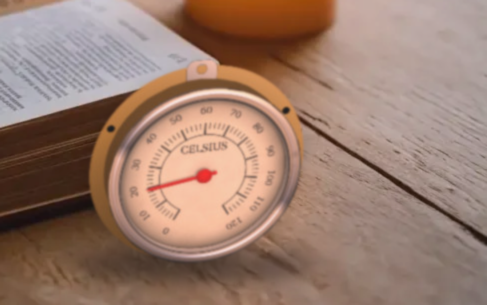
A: 20 °C
